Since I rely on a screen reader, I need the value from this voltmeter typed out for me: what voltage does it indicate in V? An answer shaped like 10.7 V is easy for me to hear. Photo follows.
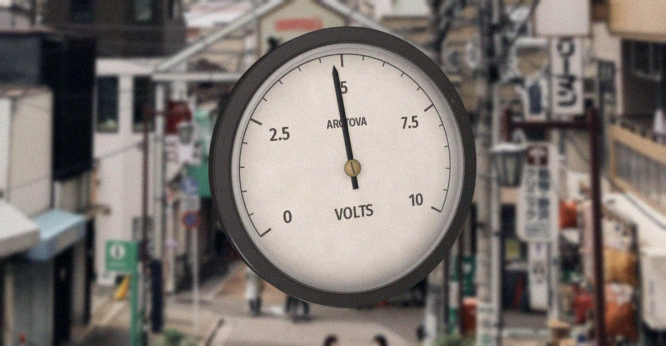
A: 4.75 V
